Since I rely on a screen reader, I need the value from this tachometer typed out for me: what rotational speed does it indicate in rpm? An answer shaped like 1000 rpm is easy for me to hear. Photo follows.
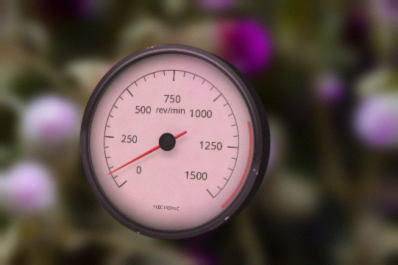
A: 75 rpm
